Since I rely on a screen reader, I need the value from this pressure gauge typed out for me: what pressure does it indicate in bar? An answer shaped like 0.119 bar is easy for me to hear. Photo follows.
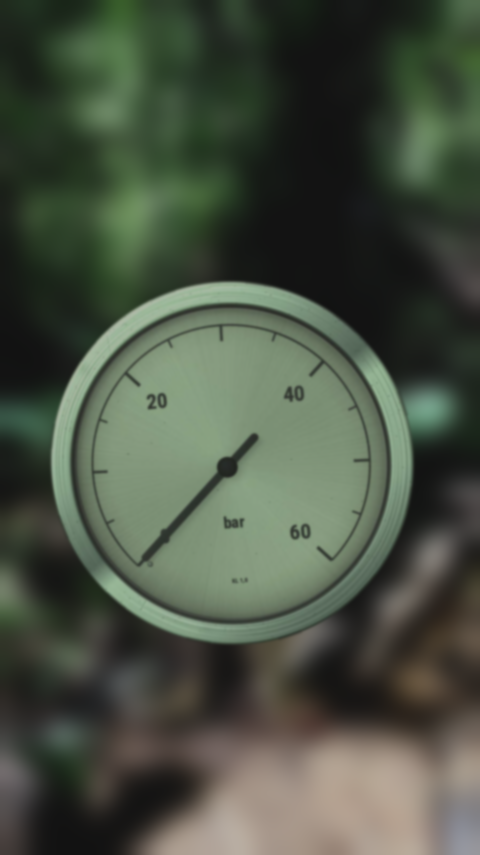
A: 0 bar
